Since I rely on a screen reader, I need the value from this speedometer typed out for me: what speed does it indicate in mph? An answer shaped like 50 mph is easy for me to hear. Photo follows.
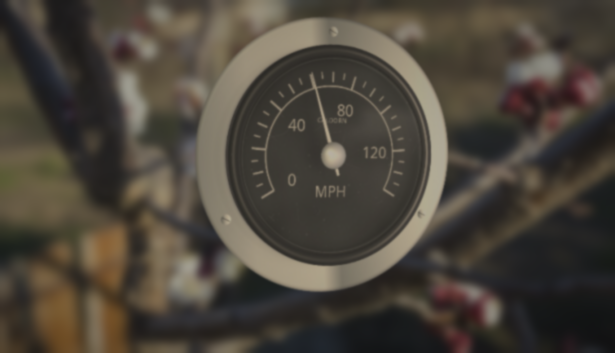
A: 60 mph
